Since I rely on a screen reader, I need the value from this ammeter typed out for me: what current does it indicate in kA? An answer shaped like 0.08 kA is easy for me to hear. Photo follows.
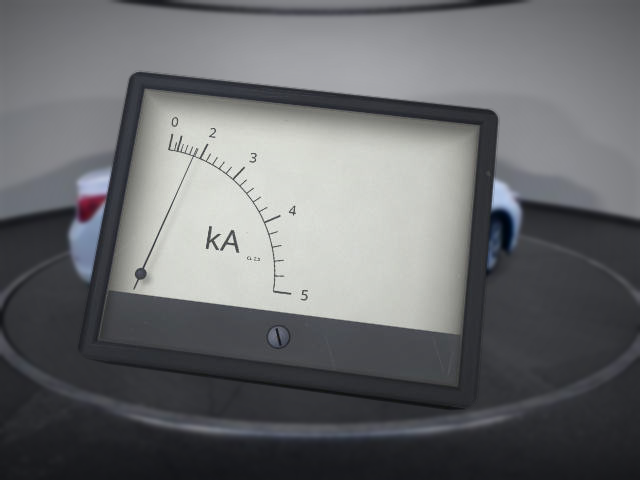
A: 1.8 kA
